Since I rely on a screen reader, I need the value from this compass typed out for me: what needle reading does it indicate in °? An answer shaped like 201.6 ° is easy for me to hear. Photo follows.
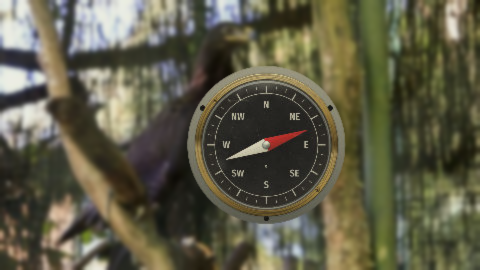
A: 70 °
